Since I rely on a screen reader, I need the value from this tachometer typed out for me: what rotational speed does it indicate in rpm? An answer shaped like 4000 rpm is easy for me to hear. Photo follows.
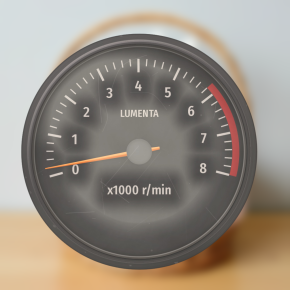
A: 200 rpm
